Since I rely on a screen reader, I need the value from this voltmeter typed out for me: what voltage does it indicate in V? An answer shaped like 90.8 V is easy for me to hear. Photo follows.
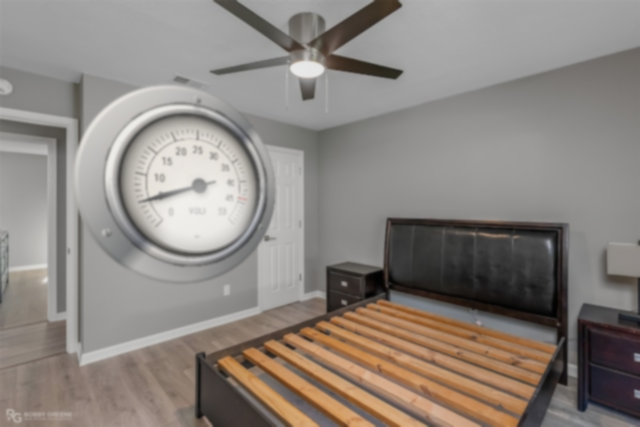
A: 5 V
